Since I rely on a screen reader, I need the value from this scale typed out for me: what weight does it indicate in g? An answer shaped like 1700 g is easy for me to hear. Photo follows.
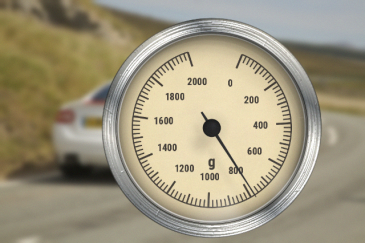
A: 780 g
